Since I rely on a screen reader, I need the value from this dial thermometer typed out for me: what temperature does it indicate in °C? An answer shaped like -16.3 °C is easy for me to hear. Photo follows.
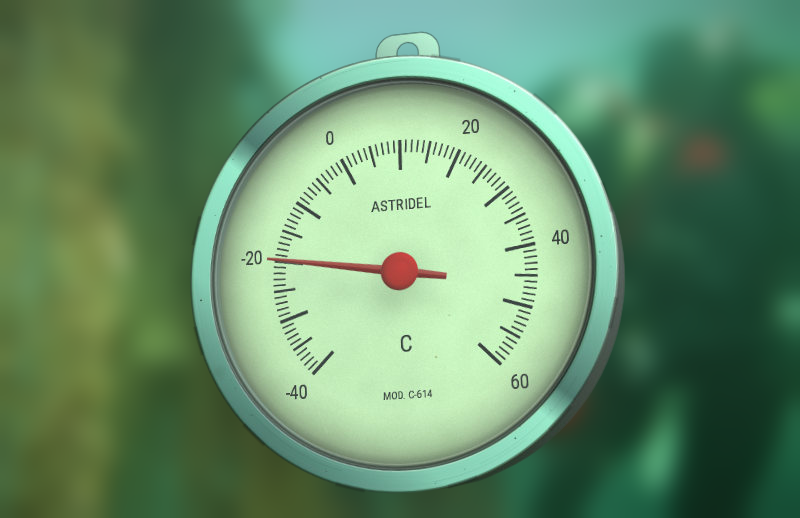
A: -20 °C
